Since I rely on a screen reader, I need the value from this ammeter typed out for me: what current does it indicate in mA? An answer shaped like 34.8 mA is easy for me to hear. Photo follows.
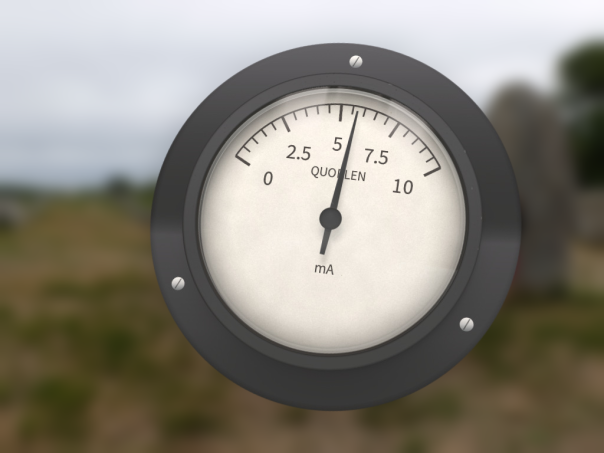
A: 5.75 mA
